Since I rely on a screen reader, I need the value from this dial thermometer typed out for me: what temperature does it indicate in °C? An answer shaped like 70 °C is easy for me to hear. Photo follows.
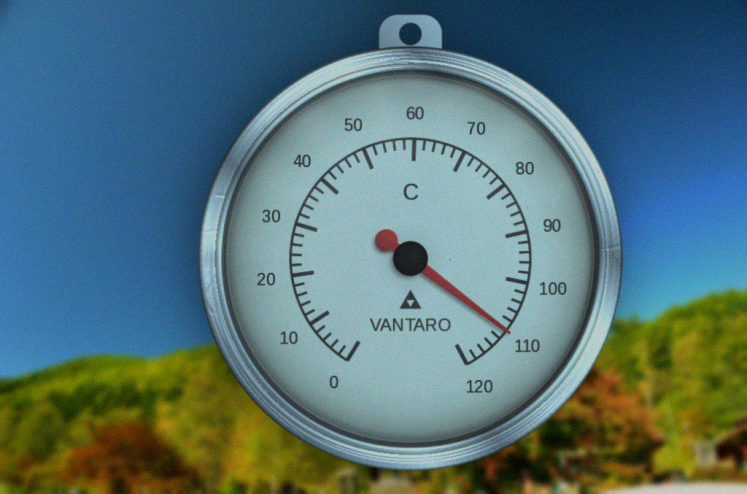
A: 110 °C
